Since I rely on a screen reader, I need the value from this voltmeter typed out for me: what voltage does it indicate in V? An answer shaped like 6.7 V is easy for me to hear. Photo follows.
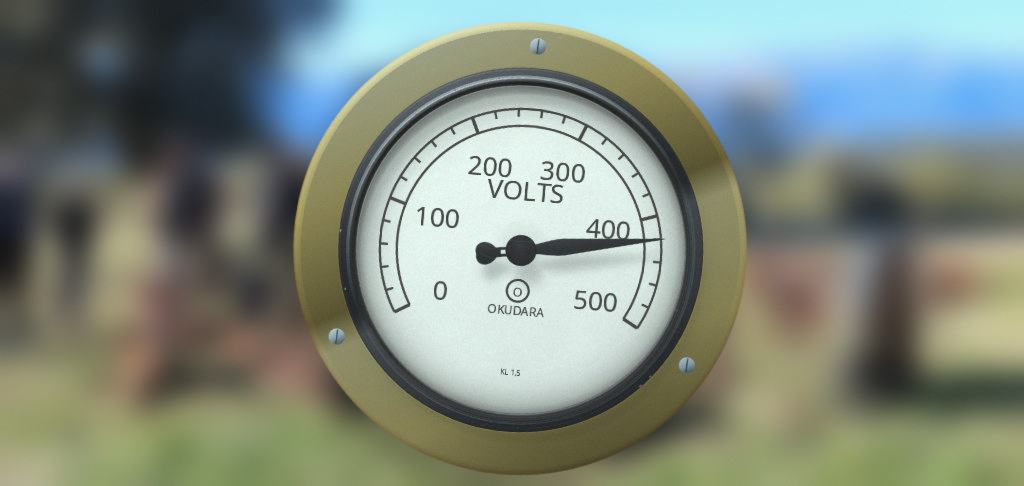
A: 420 V
